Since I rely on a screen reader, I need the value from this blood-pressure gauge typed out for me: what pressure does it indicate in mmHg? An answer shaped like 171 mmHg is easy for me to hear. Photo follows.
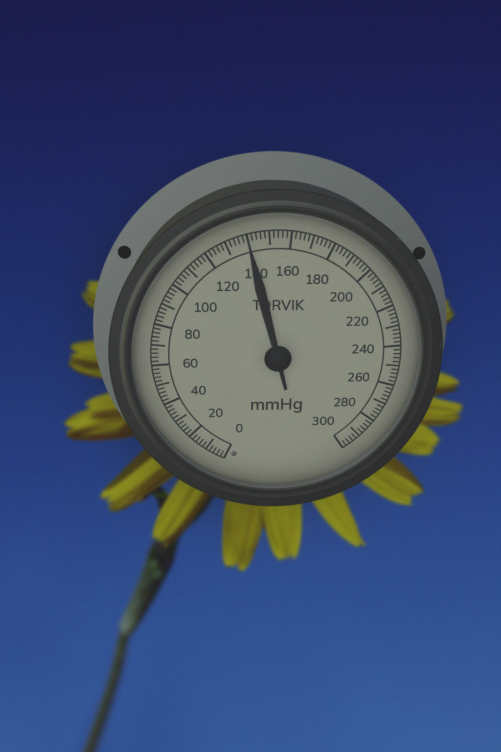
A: 140 mmHg
